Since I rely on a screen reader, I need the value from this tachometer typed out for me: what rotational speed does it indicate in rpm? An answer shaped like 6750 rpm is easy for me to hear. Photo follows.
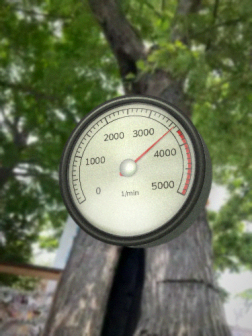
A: 3600 rpm
